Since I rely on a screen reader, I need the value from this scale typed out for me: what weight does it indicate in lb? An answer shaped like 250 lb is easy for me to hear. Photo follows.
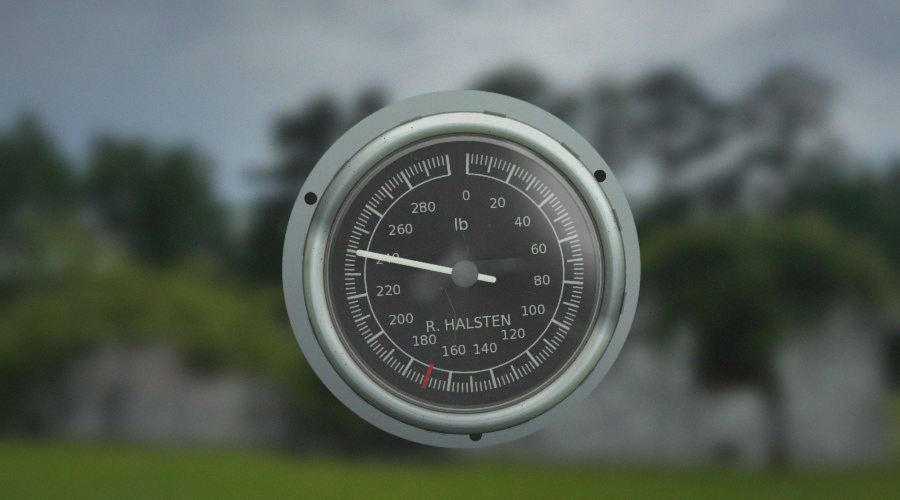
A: 240 lb
